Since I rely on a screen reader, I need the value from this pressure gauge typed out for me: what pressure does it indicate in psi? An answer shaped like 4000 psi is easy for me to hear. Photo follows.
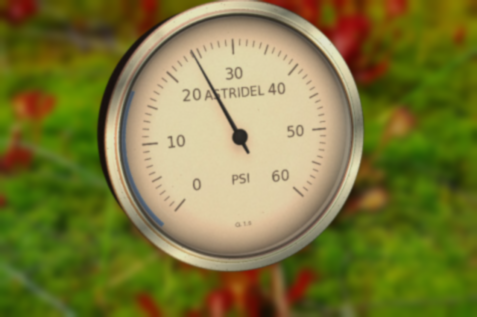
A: 24 psi
